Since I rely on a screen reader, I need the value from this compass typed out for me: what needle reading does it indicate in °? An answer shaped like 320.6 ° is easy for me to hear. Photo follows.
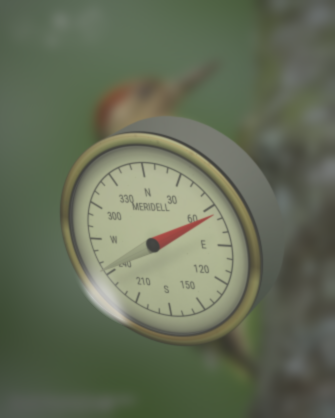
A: 65 °
